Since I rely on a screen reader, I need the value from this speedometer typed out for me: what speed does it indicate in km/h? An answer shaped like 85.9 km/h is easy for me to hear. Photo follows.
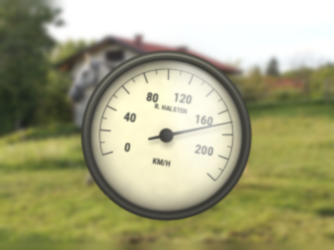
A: 170 km/h
